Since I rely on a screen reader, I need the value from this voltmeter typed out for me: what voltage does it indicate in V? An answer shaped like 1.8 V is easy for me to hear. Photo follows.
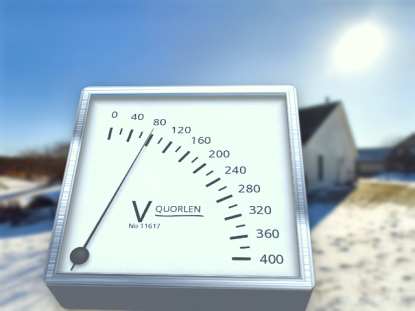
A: 80 V
